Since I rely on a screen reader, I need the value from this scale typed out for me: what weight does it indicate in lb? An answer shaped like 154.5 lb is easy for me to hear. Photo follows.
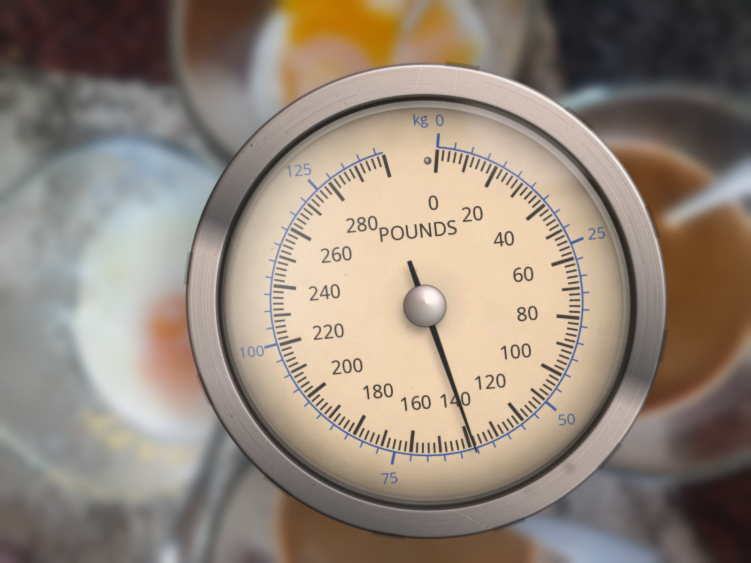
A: 138 lb
